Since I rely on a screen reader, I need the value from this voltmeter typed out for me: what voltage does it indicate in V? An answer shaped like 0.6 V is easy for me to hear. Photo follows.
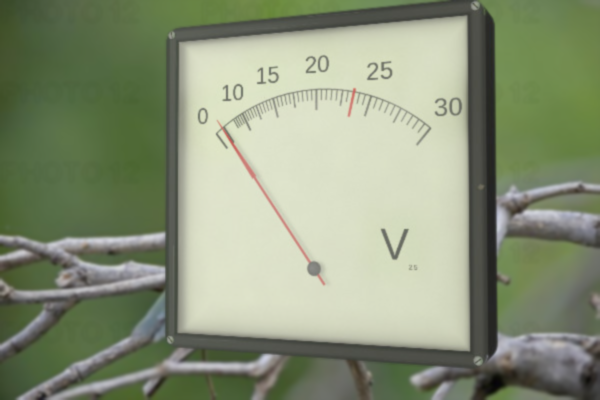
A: 5 V
